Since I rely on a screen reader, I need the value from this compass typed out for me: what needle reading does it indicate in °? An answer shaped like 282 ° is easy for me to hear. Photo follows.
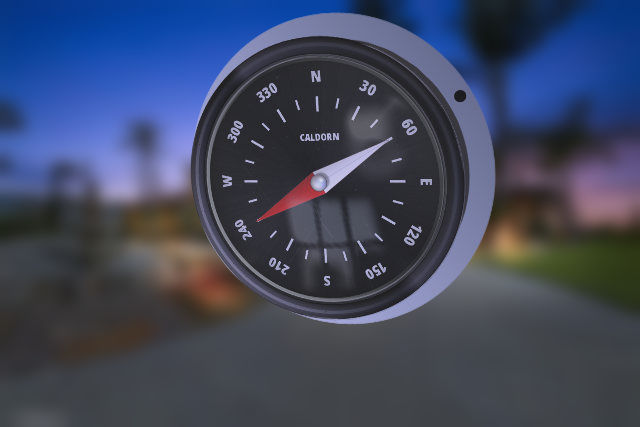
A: 240 °
